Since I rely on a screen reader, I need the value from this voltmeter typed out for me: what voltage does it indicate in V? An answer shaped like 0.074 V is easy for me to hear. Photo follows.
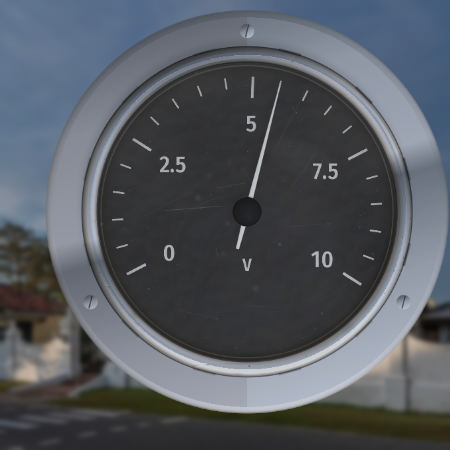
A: 5.5 V
